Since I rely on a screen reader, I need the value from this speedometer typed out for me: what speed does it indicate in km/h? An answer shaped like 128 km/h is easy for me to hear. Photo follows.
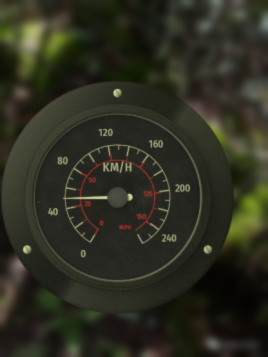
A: 50 km/h
